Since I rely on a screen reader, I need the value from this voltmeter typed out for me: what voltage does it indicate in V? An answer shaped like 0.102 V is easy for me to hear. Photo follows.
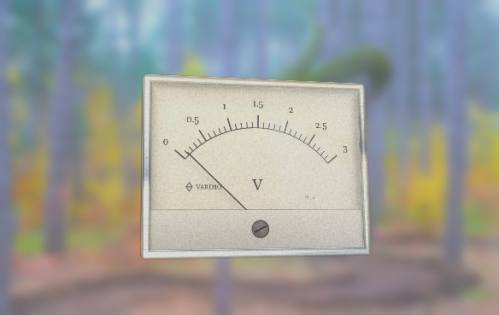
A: 0.1 V
